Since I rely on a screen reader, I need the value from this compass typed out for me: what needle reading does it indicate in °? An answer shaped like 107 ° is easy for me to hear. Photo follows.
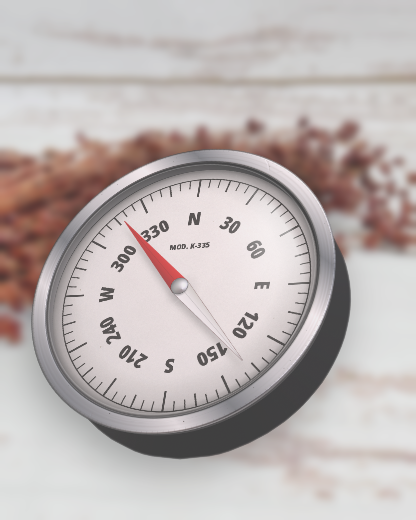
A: 317.5 °
